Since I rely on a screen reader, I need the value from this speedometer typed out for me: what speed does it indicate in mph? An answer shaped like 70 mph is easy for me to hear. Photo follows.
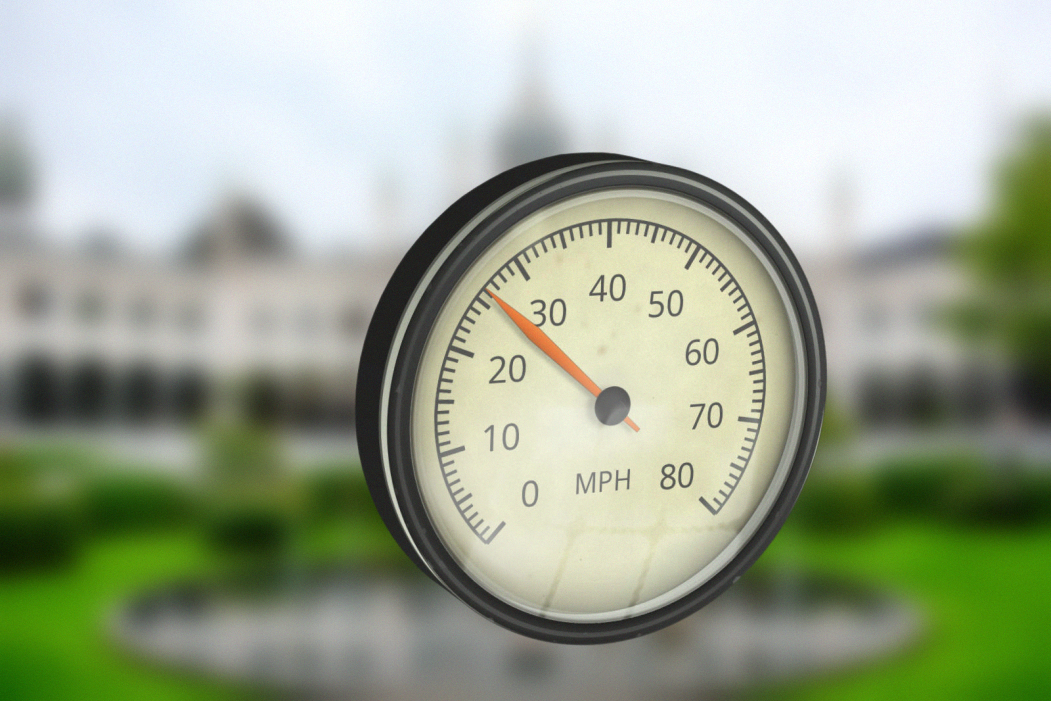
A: 26 mph
